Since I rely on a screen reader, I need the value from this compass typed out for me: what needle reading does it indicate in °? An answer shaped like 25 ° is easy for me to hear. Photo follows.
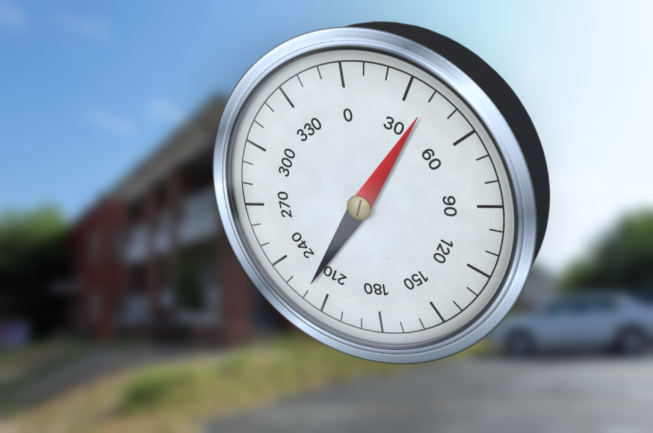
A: 40 °
